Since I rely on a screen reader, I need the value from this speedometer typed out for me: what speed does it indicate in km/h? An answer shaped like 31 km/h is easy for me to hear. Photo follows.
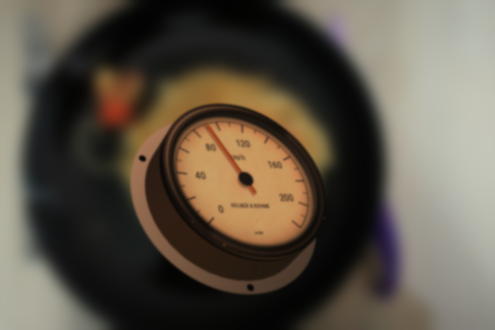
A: 90 km/h
